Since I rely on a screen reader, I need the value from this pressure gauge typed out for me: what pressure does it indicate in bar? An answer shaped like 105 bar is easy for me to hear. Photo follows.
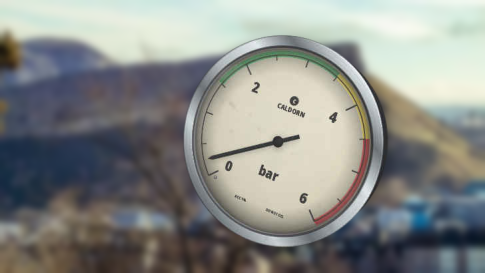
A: 0.25 bar
